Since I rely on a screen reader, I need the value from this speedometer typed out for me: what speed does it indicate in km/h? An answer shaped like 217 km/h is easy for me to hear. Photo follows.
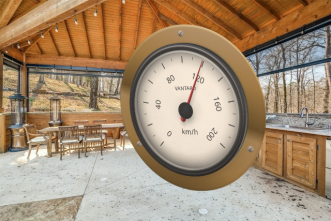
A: 120 km/h
